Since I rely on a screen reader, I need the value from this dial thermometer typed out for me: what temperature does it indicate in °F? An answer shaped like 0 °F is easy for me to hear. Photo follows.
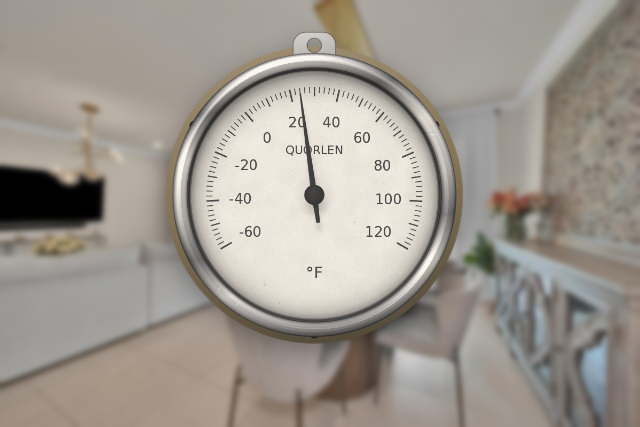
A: 24 °F
